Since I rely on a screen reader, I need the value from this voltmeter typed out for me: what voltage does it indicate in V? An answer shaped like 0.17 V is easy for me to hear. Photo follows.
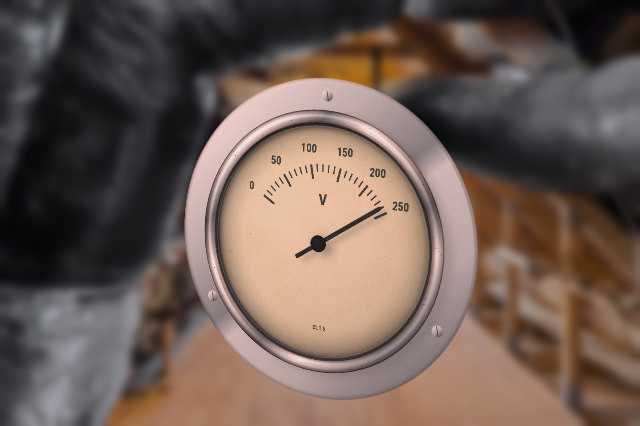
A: 240 V
